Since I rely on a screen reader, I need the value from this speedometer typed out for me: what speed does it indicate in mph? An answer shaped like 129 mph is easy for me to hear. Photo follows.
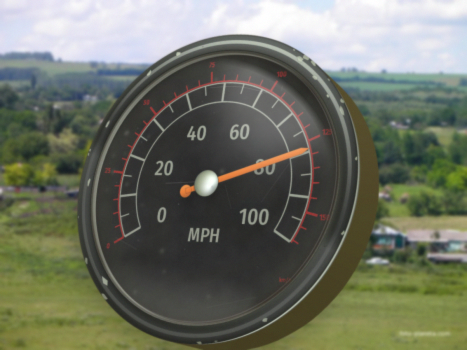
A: 80 mph
